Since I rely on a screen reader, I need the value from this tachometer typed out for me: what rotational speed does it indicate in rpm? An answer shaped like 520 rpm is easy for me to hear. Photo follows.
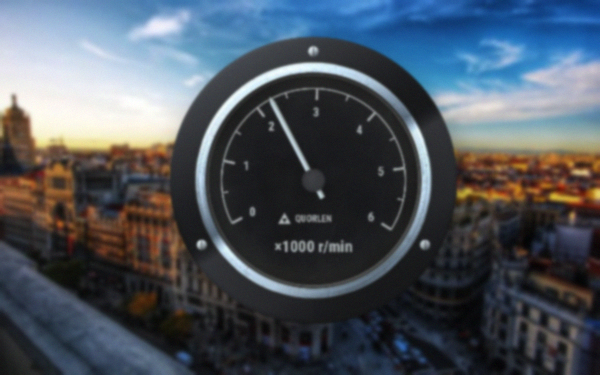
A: 2250 rpm
